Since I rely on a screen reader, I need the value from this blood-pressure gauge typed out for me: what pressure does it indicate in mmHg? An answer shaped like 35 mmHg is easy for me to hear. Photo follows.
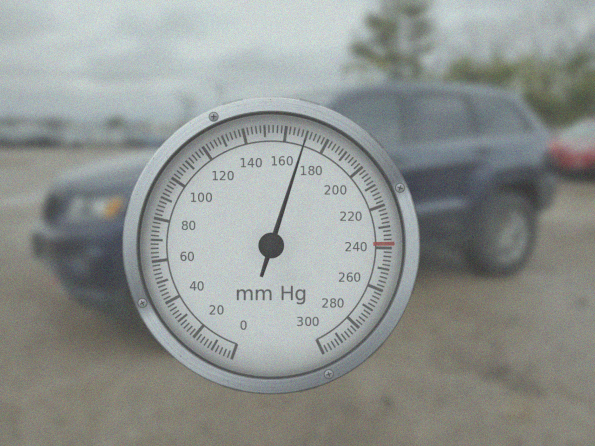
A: 170 mmHg
